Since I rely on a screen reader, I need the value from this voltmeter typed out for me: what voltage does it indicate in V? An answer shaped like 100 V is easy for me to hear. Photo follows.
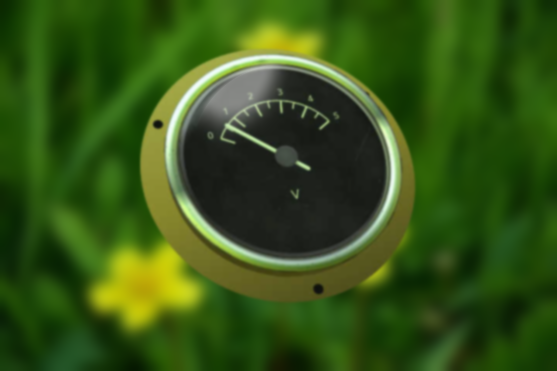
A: 0.5 V
